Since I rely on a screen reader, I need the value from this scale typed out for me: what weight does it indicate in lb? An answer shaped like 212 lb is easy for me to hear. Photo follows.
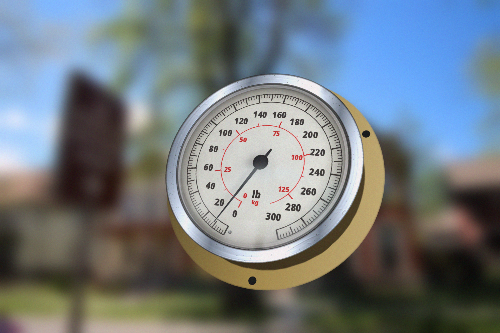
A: 10 lb
